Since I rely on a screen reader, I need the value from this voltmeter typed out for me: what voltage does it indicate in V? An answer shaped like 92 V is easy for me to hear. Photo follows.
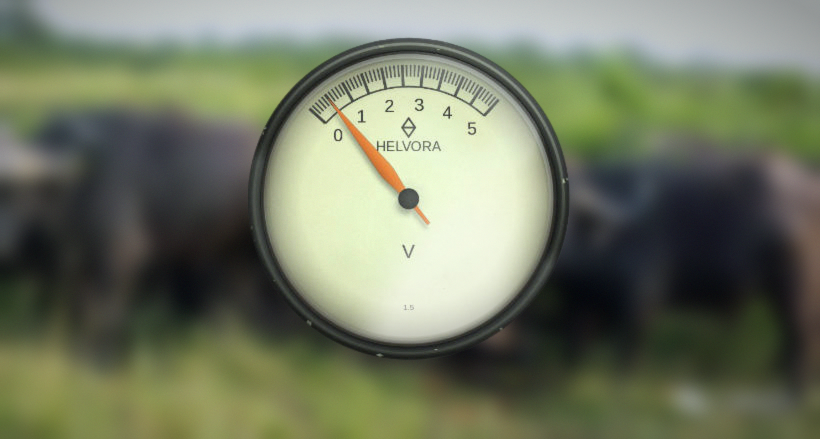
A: 0.5 V
